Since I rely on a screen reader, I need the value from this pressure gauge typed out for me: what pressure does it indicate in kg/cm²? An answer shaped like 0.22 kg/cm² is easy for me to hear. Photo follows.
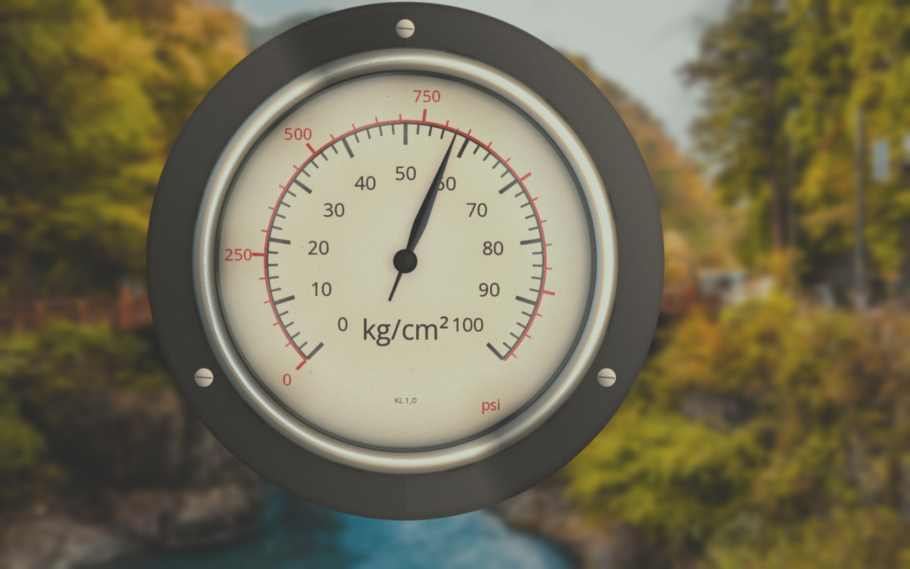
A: 58 kg/cm²
